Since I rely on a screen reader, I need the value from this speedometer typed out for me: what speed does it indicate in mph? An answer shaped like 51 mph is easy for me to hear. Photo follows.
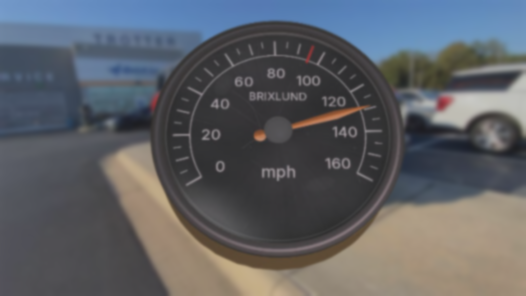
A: 130 mph
